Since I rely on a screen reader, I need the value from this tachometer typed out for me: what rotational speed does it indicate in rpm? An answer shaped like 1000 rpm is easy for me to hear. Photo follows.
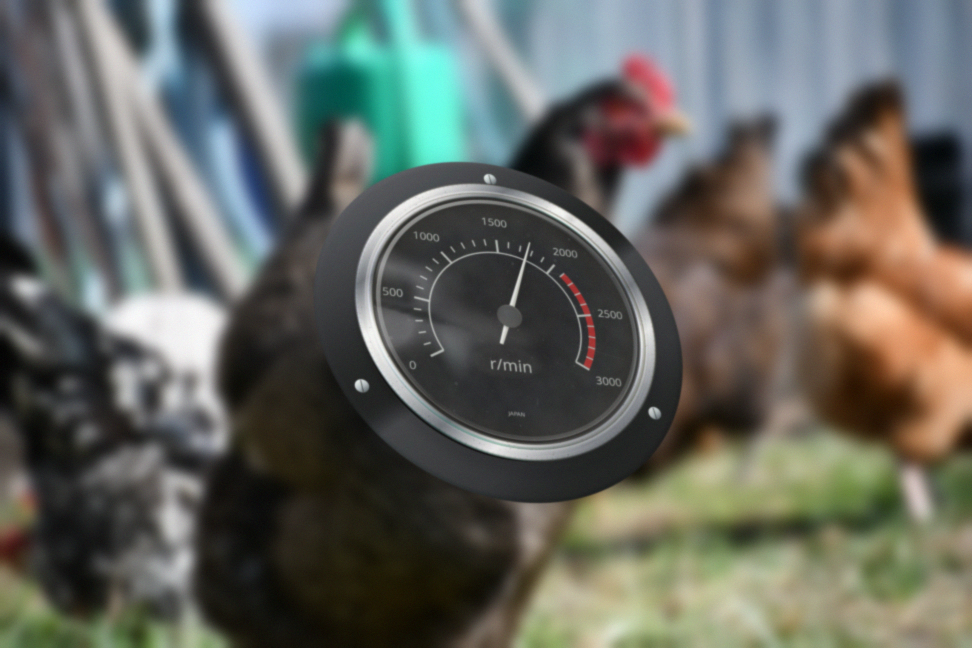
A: 1750 rpm
